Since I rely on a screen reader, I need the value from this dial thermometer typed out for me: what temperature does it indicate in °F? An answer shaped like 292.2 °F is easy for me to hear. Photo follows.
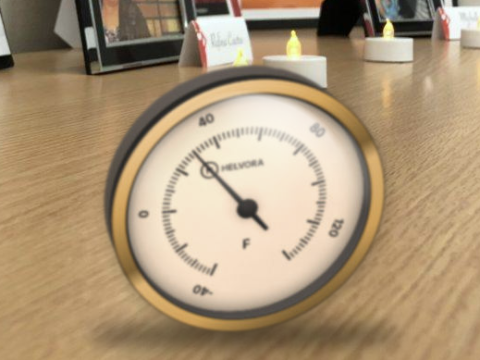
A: 30 °F
